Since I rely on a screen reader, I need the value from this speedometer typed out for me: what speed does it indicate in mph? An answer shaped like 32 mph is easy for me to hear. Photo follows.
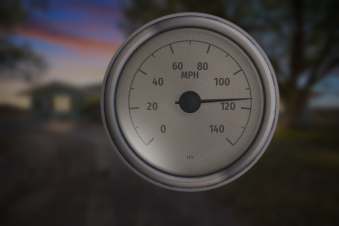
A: 115 mph
